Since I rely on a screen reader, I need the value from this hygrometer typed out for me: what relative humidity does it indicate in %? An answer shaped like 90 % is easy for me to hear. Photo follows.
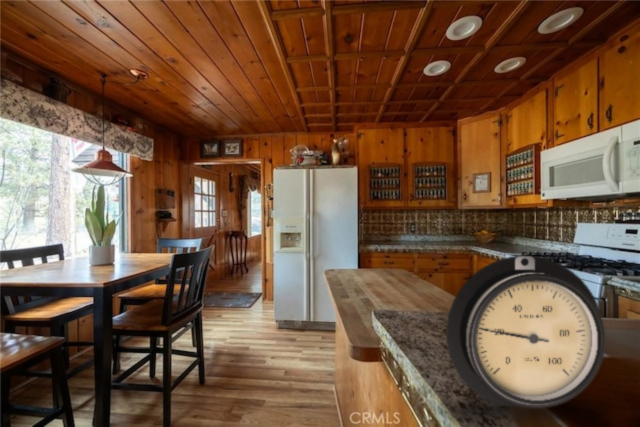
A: 20 %
